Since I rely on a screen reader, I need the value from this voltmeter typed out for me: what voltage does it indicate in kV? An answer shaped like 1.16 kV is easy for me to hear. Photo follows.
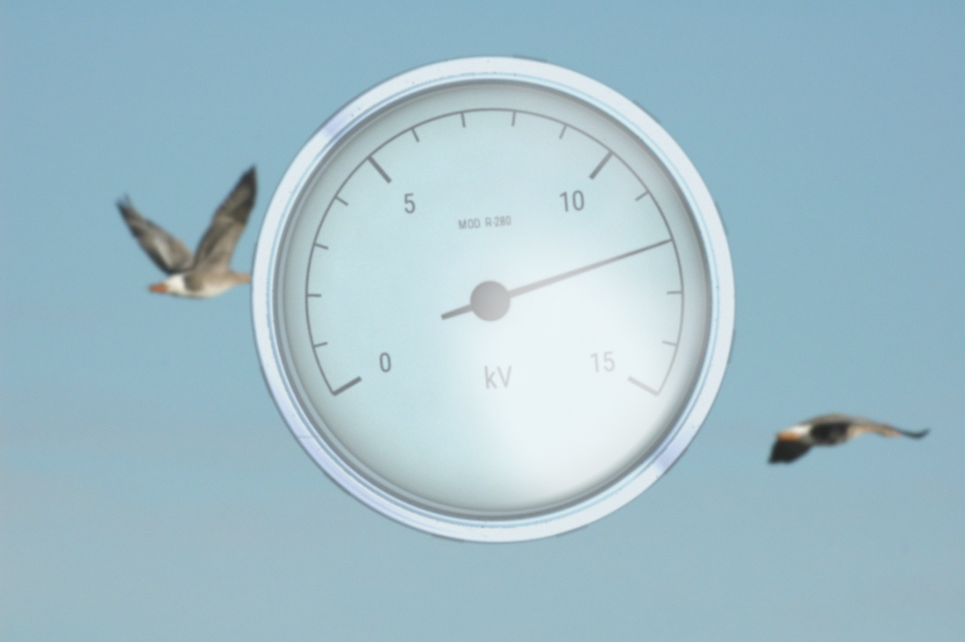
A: 12 kV
